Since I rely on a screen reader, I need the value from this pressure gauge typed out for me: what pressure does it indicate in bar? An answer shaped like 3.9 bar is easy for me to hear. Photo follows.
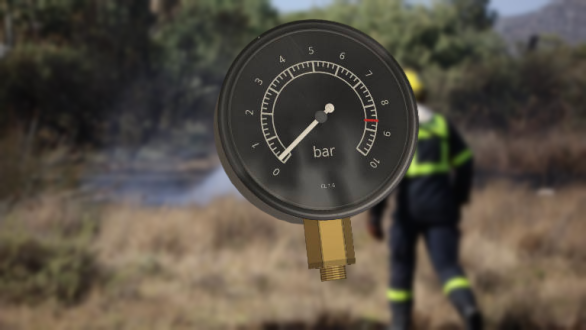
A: 0.2 bar
